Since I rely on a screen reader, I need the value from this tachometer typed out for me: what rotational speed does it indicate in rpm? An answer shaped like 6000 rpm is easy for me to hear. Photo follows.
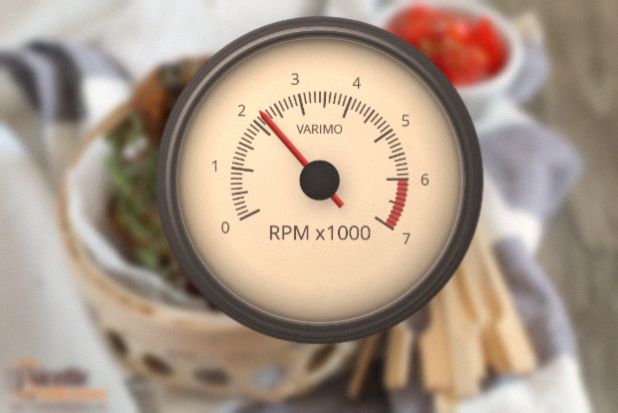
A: 2200 rpm
